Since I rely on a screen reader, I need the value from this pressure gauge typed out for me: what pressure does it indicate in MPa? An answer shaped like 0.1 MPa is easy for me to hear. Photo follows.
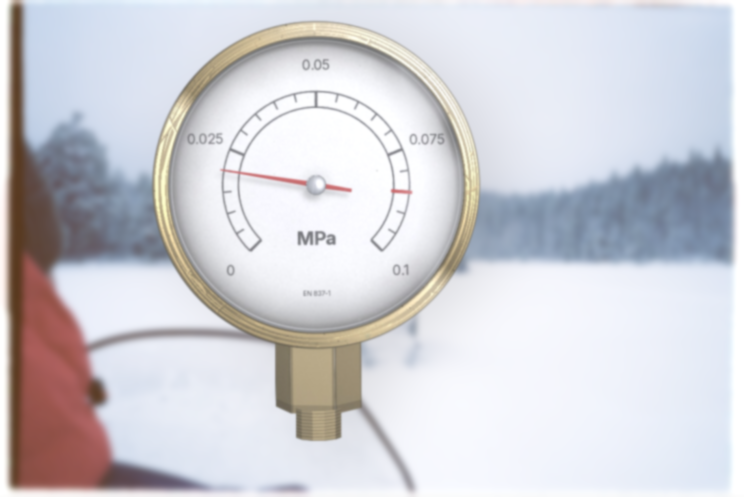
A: 0.02 MPa
